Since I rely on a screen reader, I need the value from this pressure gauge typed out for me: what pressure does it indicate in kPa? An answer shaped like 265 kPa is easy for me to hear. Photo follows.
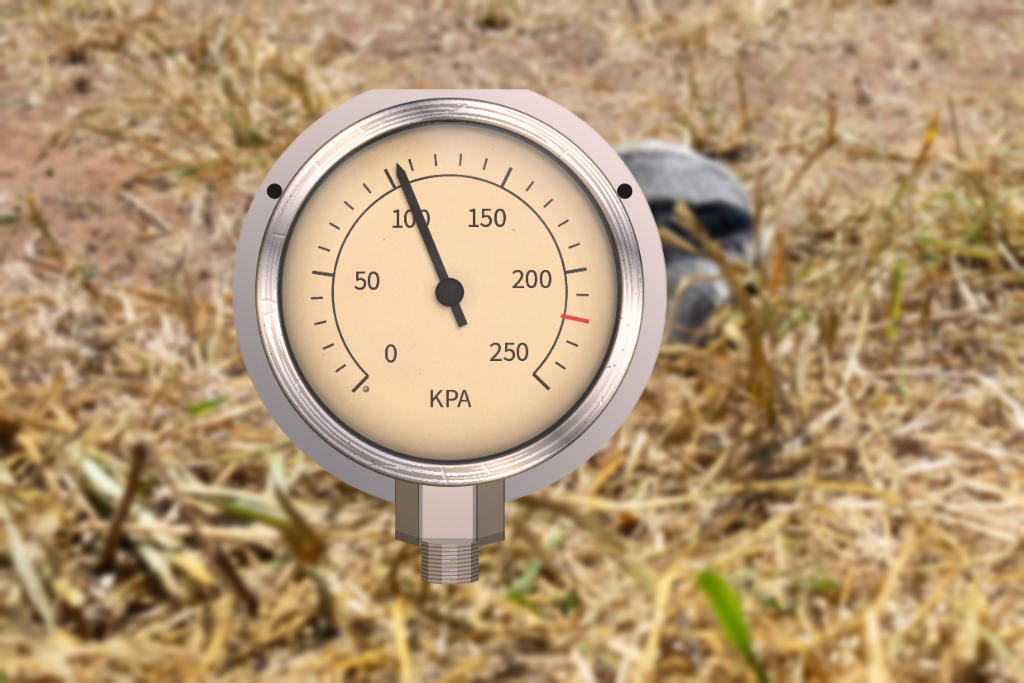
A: 105 kPa
